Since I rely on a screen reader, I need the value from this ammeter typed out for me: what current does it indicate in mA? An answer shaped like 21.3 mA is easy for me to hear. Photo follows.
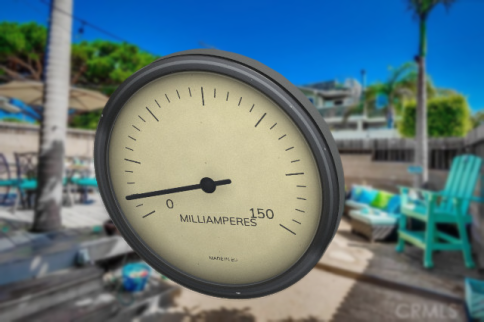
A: 10 mA
